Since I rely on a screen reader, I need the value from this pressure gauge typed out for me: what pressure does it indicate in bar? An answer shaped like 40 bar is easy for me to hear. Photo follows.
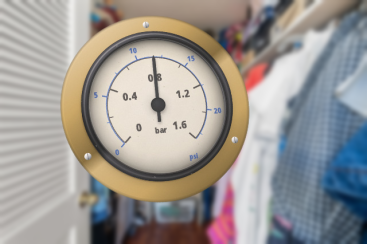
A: 0.8 bar
